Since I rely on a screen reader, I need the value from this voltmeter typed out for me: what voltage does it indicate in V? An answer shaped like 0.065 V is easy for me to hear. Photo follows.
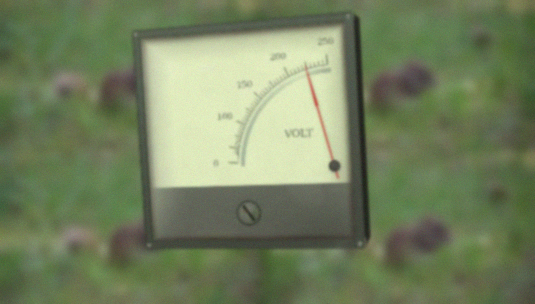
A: 225 V
